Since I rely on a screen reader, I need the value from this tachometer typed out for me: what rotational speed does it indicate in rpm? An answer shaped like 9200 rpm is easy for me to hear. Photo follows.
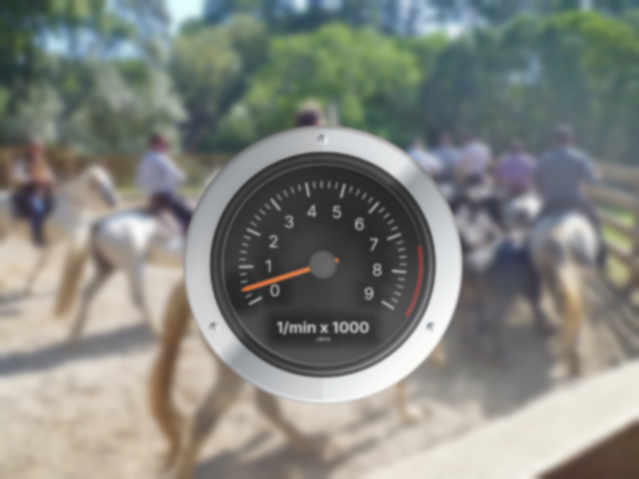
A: 400 rpm
